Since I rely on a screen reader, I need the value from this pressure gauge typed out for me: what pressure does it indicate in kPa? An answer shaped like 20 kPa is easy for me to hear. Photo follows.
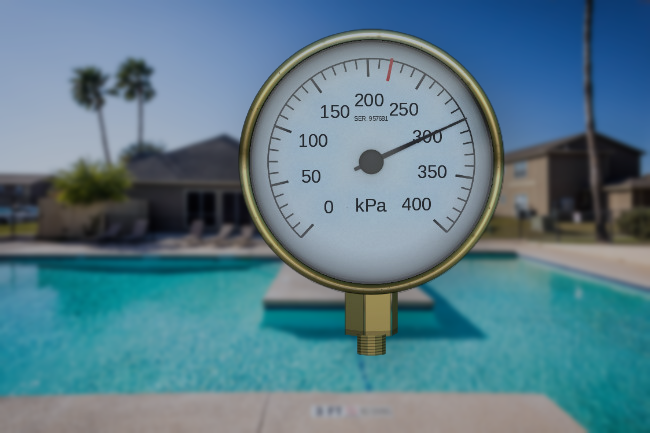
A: 300 kPa
